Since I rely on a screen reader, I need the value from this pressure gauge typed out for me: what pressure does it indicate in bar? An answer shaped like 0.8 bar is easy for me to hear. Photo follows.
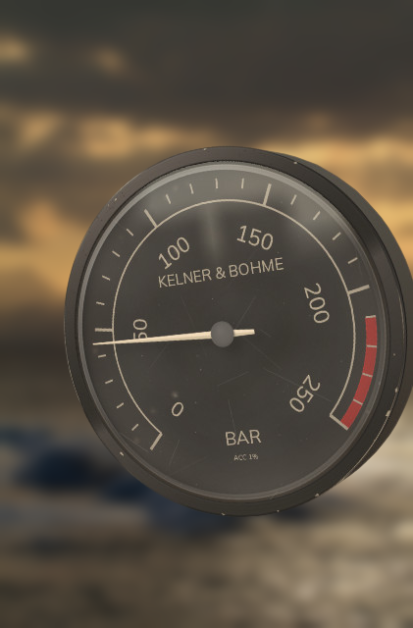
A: 45 bar
